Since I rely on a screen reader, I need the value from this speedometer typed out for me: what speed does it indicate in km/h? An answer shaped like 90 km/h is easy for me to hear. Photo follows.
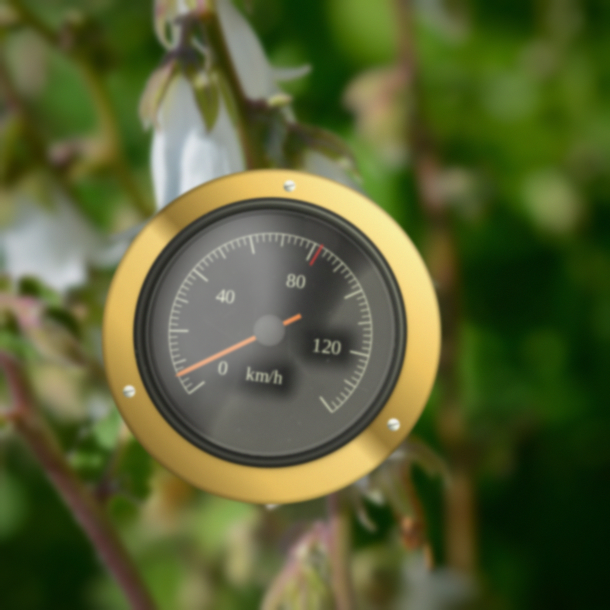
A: 6 km/h
